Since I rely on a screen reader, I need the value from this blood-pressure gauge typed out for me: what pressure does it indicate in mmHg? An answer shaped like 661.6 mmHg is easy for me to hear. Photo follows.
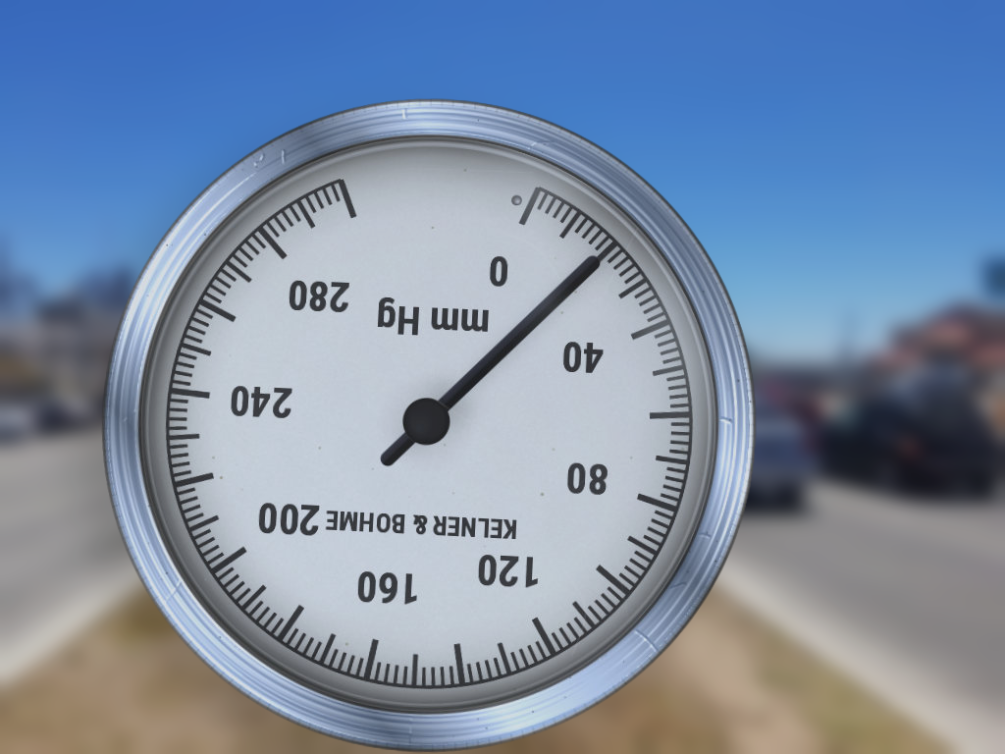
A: 20 mmHg
